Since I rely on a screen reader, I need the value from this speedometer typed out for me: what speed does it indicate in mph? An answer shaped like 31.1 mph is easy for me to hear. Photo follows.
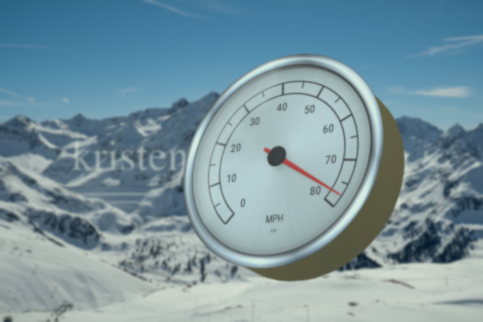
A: 77.5 mph
